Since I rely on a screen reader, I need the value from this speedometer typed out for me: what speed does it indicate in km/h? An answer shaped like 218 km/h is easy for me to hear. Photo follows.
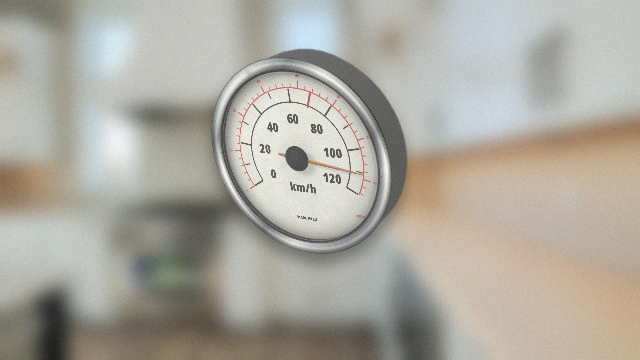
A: 110 km/h
